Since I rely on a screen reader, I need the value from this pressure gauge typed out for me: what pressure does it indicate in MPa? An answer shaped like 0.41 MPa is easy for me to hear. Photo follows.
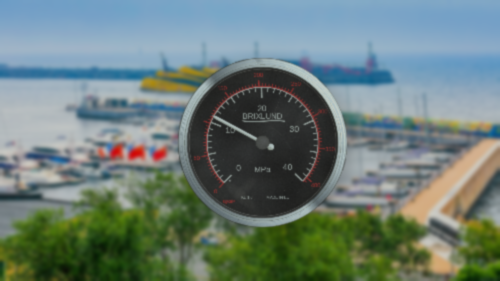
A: 11 MPa
